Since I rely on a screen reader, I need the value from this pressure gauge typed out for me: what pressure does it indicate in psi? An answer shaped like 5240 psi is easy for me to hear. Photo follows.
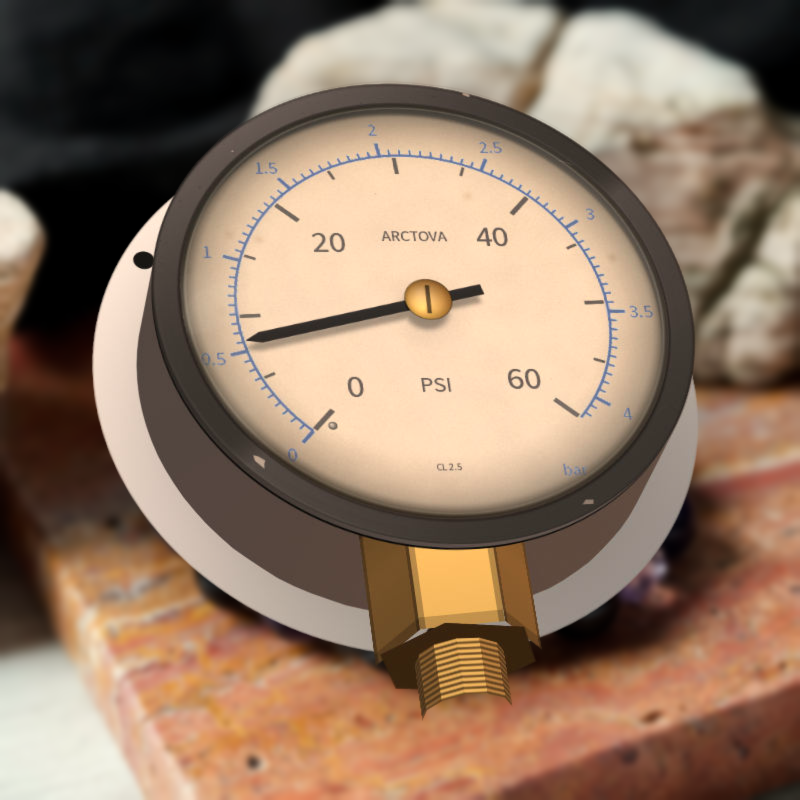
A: 7.5 psi
